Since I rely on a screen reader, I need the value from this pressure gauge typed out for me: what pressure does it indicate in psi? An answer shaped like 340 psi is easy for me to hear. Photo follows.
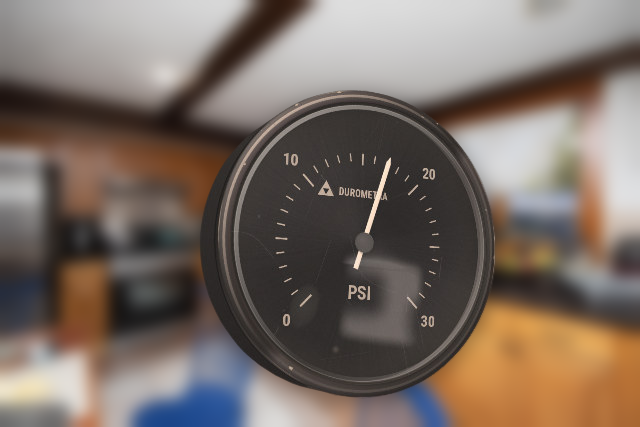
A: 17 psi
